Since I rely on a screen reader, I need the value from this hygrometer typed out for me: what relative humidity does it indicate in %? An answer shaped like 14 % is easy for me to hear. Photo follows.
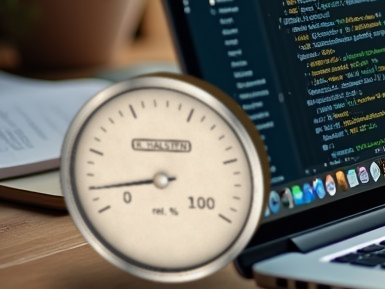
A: 8 %
